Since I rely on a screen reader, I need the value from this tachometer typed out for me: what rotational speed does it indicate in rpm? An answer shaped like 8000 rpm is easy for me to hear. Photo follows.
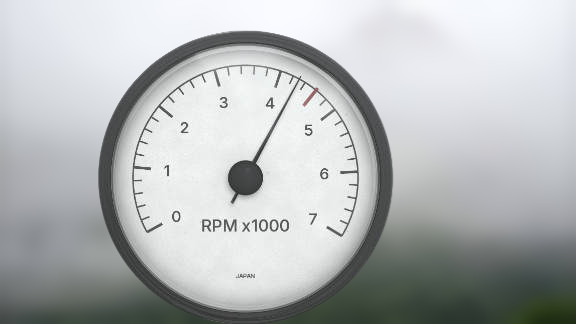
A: 4300 rpm
